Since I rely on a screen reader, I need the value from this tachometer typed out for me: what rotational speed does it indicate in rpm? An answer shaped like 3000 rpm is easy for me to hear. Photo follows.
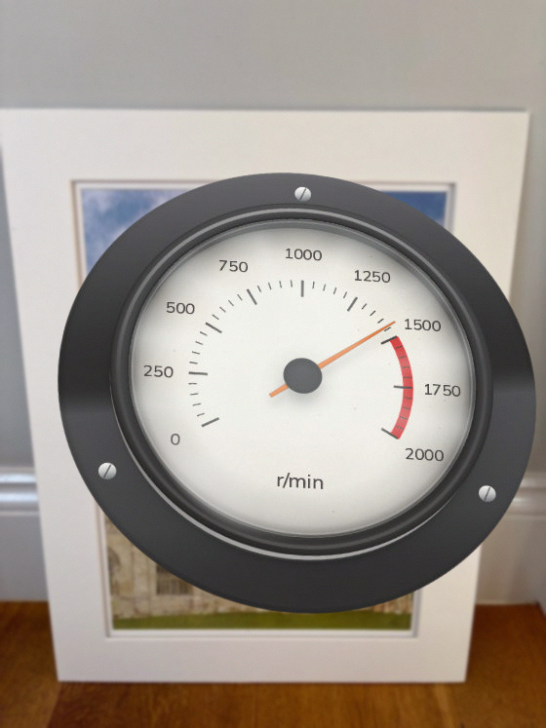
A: 1450 rpm
